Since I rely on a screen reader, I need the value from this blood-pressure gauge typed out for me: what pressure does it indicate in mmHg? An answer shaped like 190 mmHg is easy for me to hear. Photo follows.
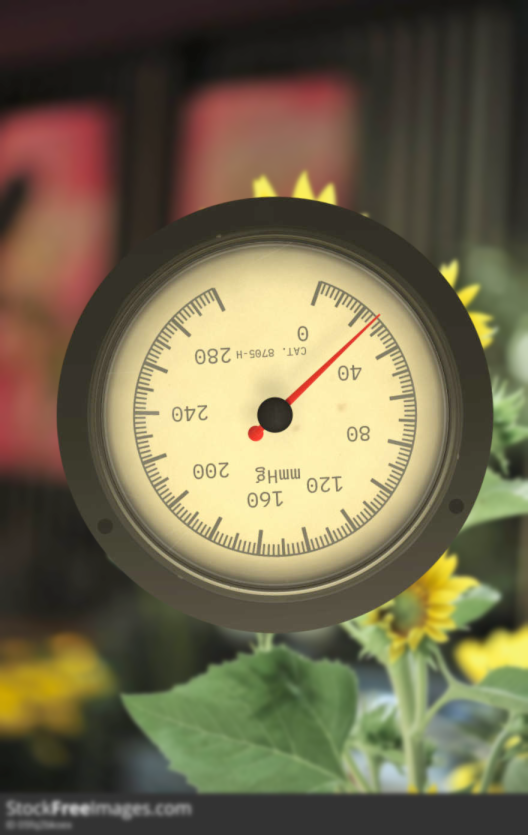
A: 26 mmHg
